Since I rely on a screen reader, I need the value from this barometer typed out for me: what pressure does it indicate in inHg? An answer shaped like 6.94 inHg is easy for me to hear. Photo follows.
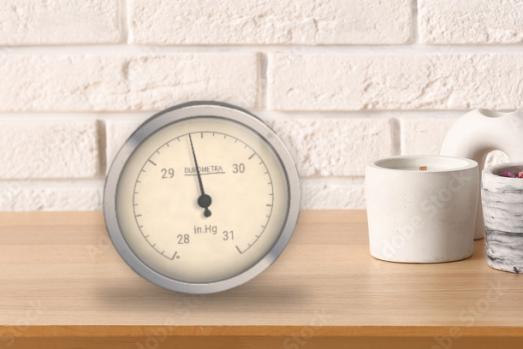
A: 29.4 inHg
